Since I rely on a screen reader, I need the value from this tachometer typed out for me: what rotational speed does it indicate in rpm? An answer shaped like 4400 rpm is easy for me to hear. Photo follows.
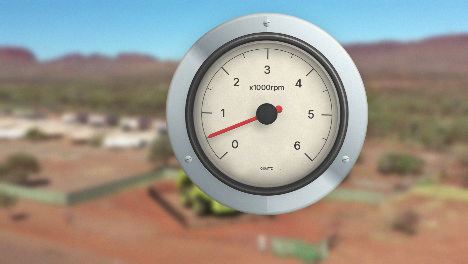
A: 500 rpm
